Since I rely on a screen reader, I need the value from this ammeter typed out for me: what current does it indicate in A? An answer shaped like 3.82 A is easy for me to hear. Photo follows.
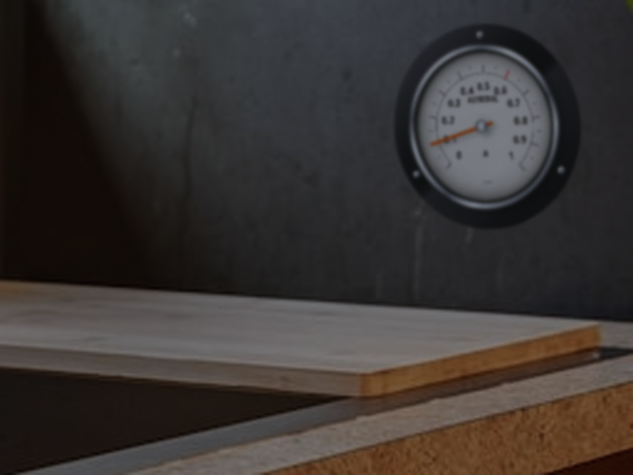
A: 0.1 A
